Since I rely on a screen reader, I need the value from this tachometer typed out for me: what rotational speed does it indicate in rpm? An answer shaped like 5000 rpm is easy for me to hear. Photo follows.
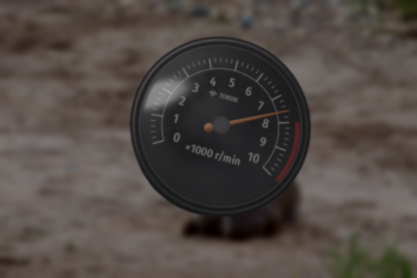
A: 7600 rpm
